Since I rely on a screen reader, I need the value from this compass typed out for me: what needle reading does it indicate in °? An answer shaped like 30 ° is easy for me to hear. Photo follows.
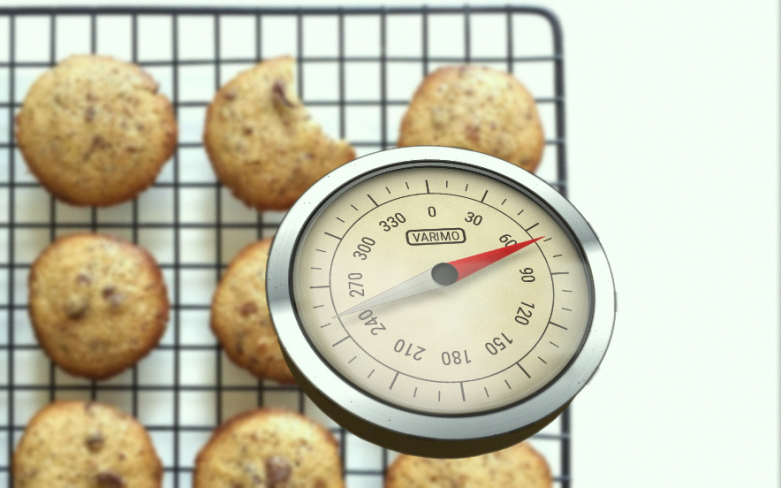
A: 70 °
